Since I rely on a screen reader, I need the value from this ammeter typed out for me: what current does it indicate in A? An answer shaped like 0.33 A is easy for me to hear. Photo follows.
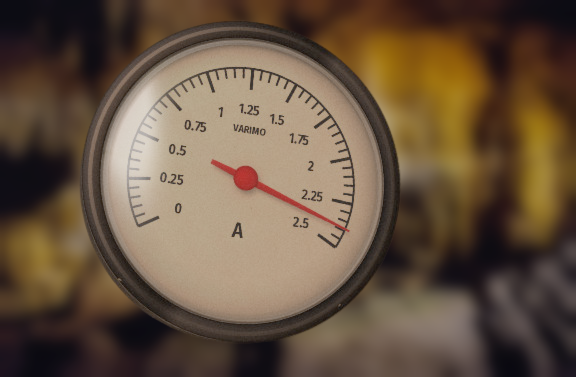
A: 2.4 A
